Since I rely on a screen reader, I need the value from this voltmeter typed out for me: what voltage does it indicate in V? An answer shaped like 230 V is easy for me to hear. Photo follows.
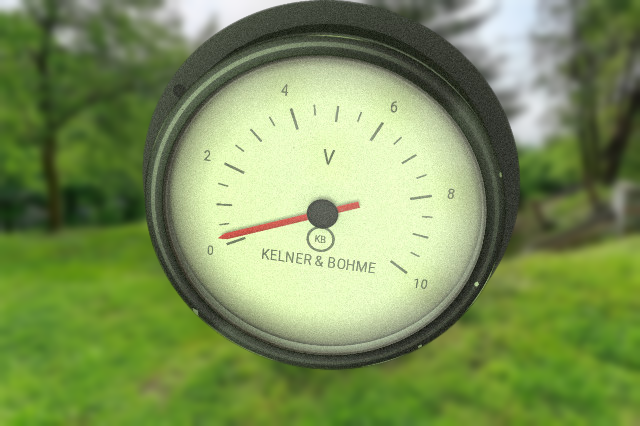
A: 0.25 V
